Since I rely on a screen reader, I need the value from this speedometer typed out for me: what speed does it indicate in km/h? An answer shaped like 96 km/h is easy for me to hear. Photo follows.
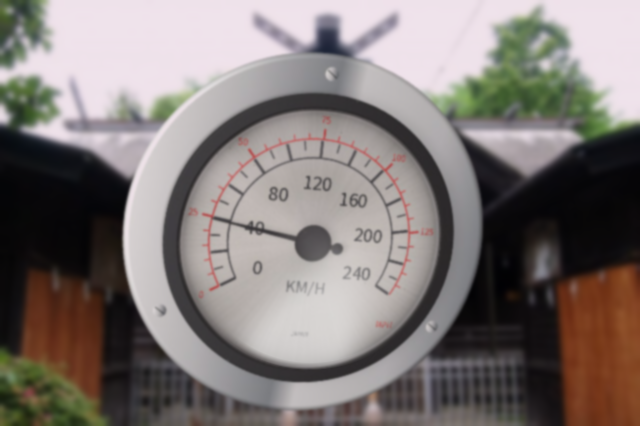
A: 40 km/h
